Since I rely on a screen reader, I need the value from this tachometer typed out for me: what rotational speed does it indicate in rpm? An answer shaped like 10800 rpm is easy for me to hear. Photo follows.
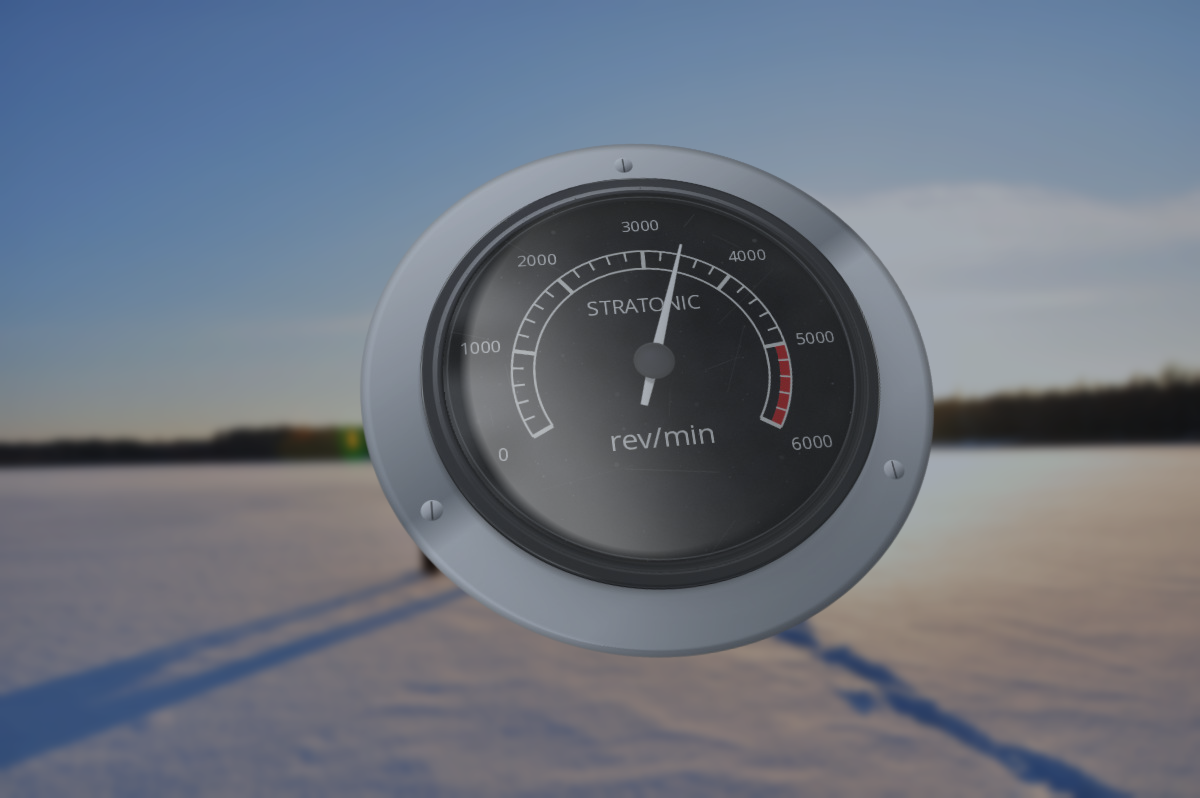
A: 3400 rpm
